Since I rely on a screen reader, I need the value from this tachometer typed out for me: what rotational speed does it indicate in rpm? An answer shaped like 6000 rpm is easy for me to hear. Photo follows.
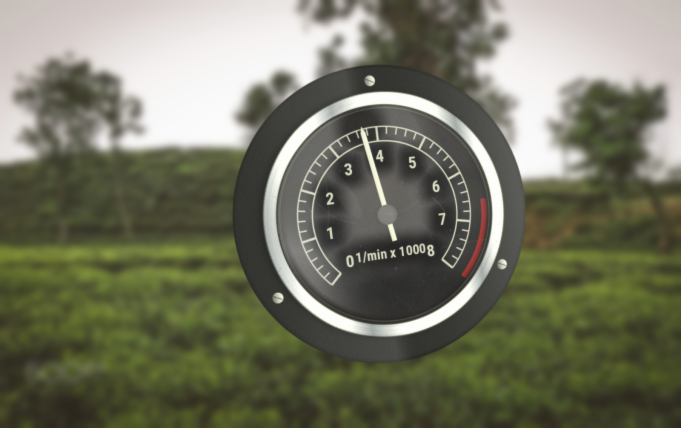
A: 3700 rpm
